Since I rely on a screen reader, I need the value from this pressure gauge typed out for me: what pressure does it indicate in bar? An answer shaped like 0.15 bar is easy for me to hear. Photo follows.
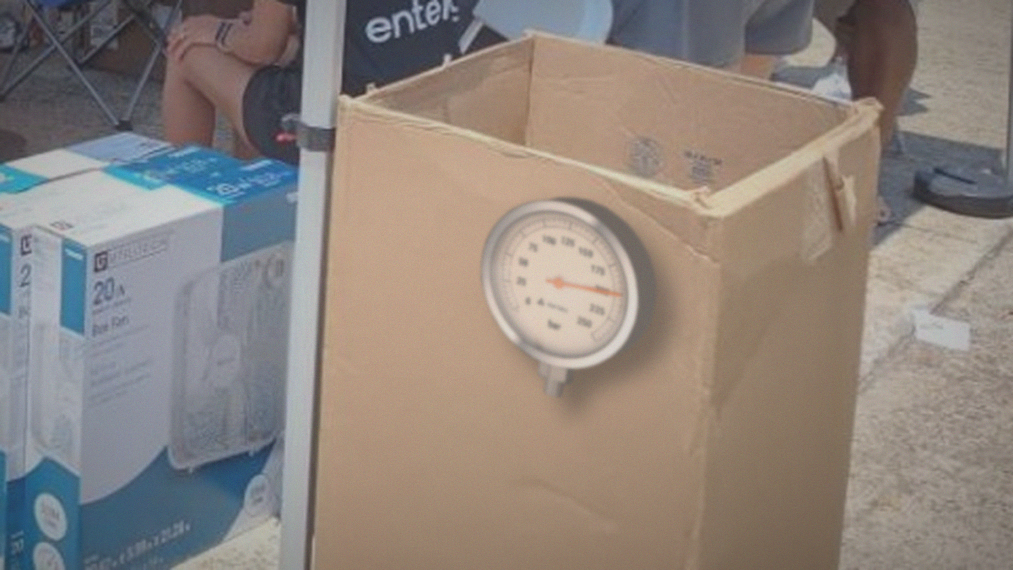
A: 200 bar
